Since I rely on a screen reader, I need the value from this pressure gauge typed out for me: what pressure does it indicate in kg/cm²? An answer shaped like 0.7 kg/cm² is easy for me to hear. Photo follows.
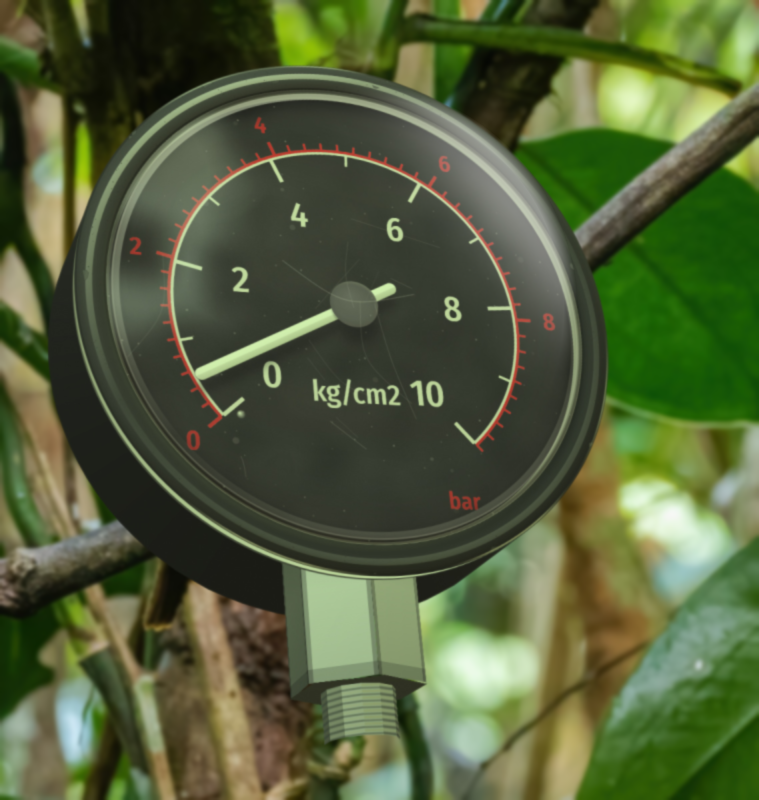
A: 0.5 kg/cm²
